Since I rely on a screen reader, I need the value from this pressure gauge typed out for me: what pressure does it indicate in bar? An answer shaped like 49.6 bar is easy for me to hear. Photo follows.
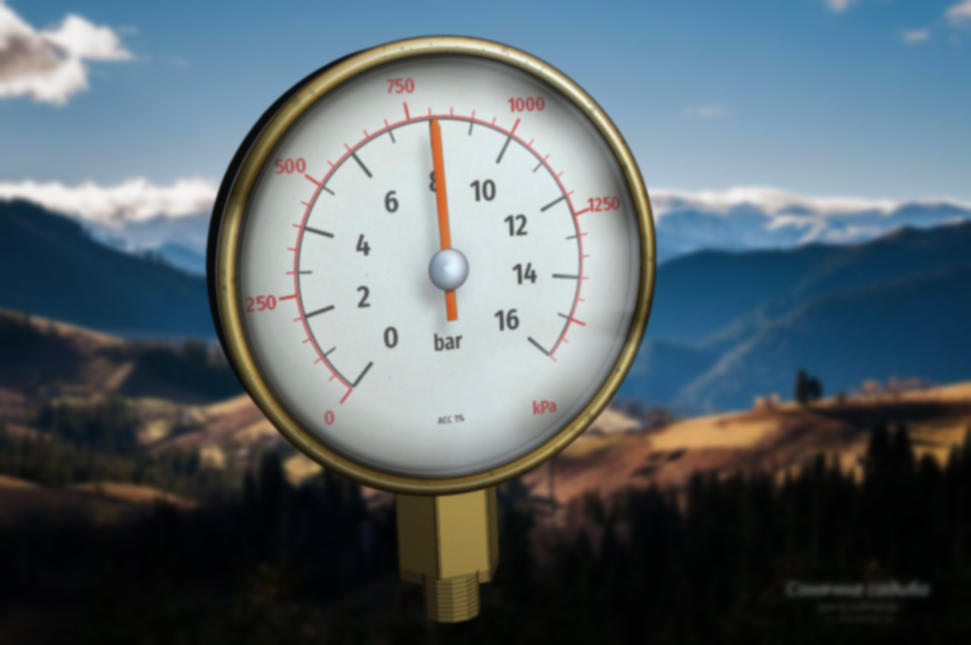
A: 8 bar
